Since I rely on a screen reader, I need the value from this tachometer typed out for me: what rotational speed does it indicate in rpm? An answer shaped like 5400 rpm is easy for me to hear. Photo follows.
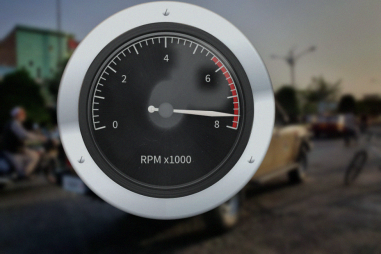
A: 7600 rpm
